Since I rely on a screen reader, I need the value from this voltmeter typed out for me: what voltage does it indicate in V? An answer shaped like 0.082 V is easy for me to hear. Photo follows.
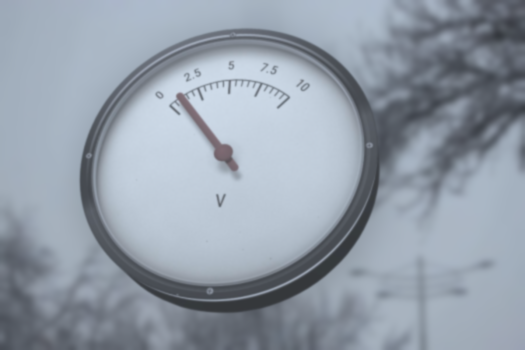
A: 1 V
